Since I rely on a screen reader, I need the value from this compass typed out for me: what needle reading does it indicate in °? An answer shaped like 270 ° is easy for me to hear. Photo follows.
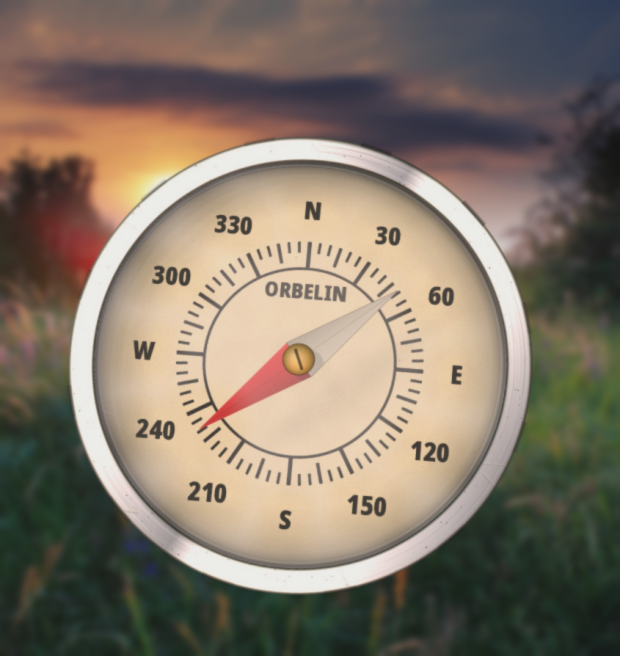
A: 230 °
